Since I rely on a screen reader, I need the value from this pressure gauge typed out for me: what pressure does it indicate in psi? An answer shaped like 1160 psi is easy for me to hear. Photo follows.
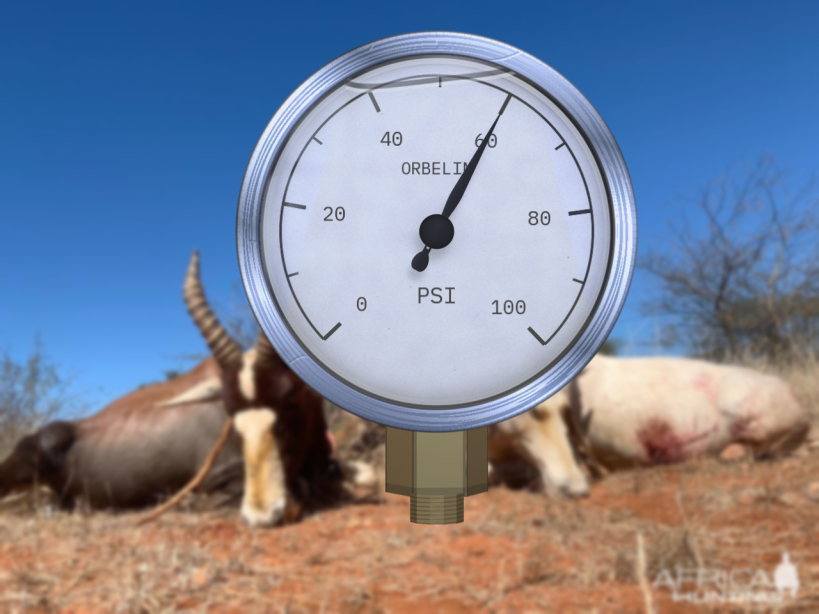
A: 60 psi
